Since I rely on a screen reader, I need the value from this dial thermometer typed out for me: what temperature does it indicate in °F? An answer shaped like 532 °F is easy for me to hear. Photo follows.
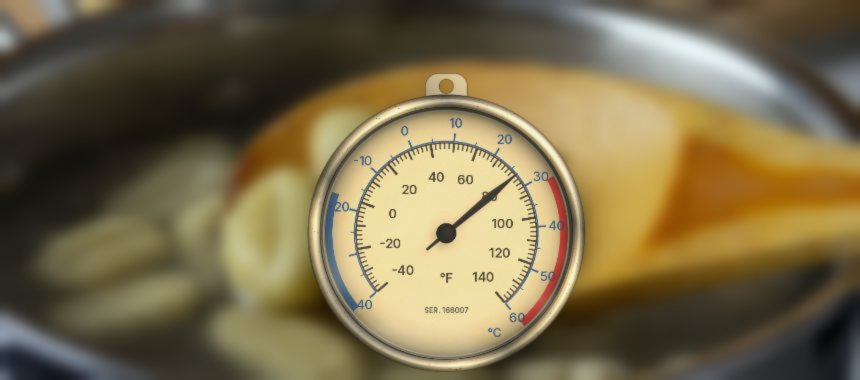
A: 80 °F
